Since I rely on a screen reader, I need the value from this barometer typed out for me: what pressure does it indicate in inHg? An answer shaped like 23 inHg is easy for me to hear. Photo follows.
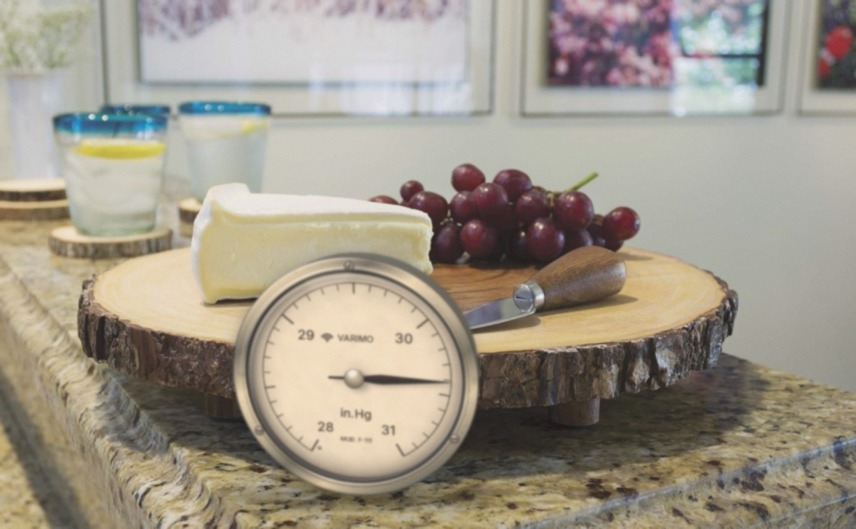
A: 30.4 inHg
